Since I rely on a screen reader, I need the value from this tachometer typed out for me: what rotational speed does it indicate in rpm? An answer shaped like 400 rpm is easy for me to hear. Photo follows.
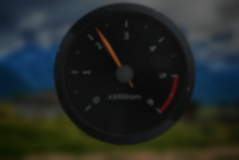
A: 2250 rpm
